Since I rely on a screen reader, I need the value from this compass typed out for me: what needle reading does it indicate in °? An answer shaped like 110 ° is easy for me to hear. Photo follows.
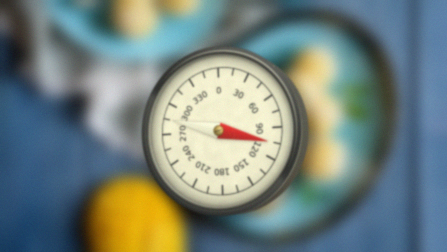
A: 105 °
